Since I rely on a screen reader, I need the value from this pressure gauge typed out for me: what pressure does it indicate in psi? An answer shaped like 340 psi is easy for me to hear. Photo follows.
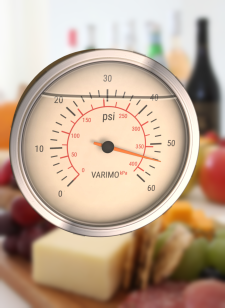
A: 54 psi
